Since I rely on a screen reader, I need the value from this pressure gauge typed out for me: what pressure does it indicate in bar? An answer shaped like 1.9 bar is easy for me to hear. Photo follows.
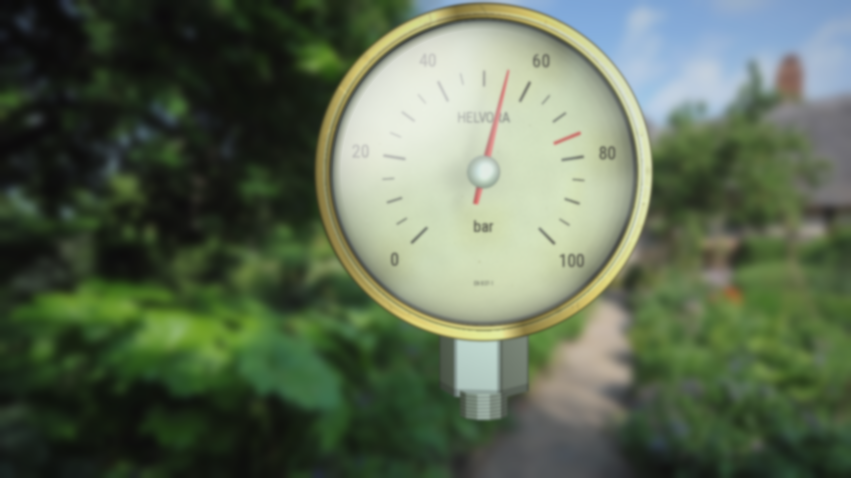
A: 55 bar
